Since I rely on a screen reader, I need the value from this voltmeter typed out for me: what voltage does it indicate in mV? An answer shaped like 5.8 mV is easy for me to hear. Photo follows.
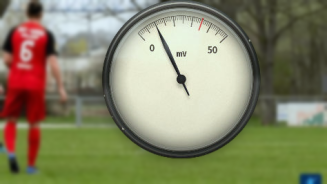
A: 10 mV
